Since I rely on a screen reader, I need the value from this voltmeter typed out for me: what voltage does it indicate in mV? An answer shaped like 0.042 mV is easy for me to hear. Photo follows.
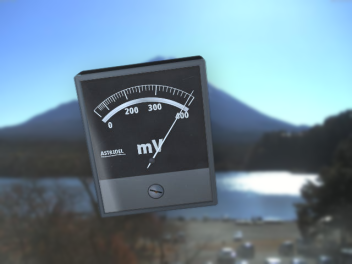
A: 390 mV
